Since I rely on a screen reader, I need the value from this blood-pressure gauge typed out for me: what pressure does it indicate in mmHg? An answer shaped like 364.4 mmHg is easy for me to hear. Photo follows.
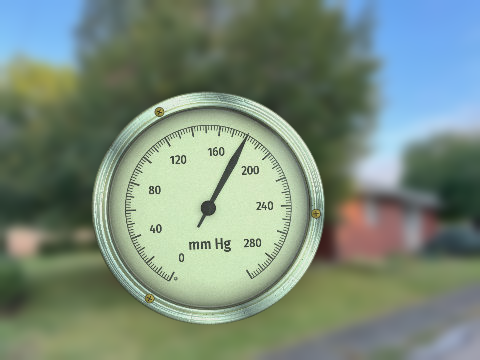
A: 180 mmHg
